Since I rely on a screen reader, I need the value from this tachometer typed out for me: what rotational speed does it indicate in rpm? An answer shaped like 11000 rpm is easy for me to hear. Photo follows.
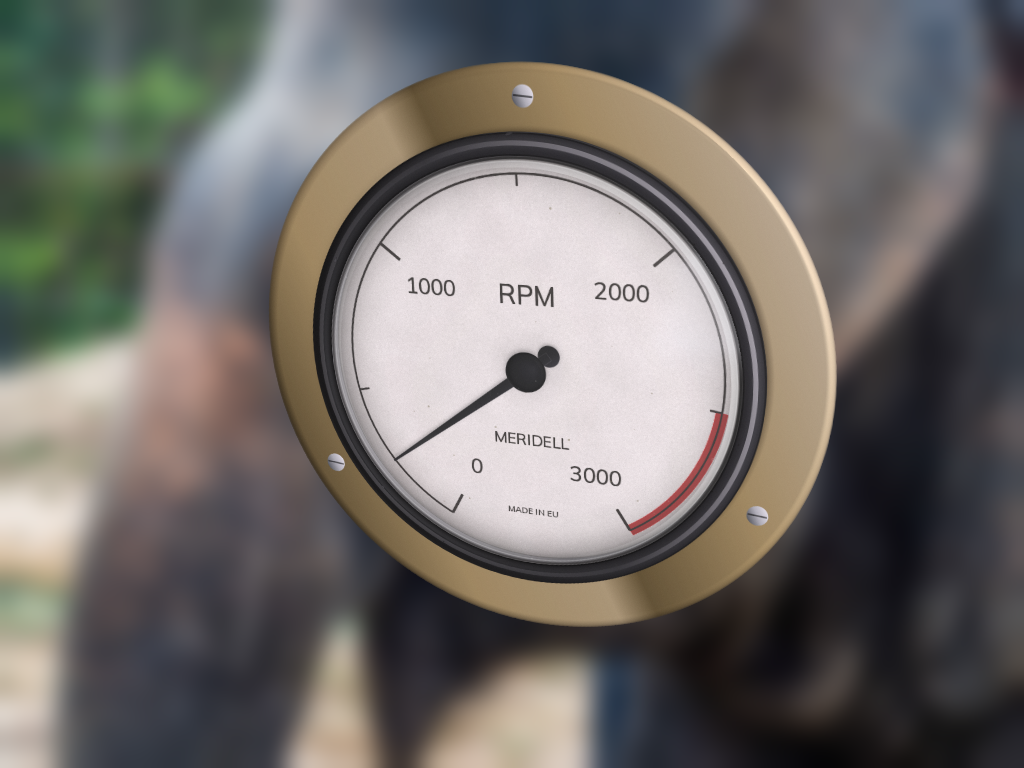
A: 250 rpm
